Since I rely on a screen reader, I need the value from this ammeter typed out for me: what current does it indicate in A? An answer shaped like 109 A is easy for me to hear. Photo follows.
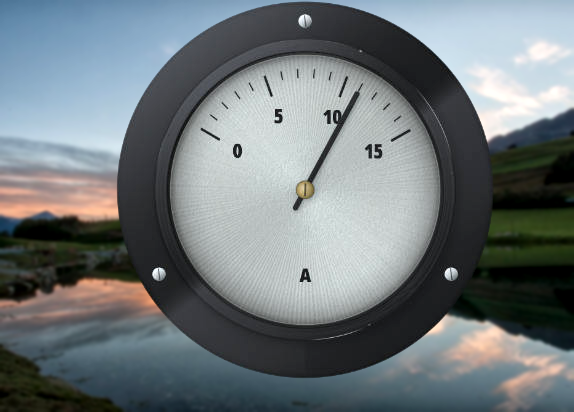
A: 11 A
